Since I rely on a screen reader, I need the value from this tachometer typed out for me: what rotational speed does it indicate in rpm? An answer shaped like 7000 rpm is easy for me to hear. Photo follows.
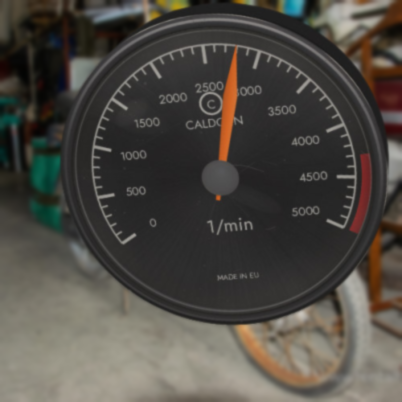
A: 2800 rpm
